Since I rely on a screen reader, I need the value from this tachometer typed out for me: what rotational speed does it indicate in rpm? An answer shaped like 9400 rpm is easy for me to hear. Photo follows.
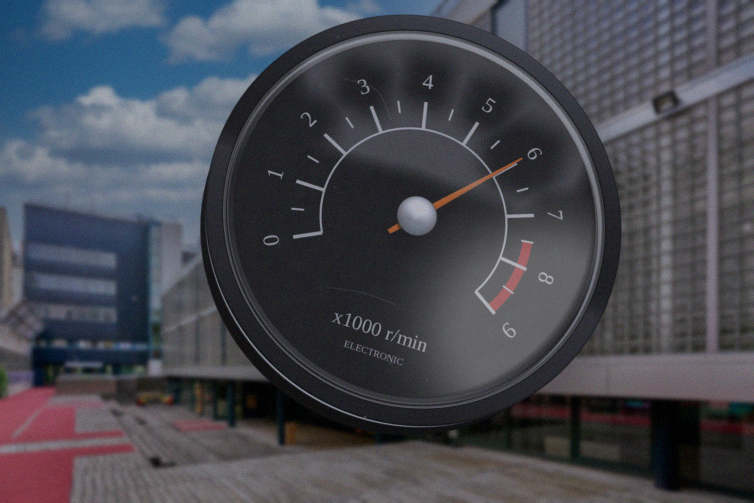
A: 6000 rpm
